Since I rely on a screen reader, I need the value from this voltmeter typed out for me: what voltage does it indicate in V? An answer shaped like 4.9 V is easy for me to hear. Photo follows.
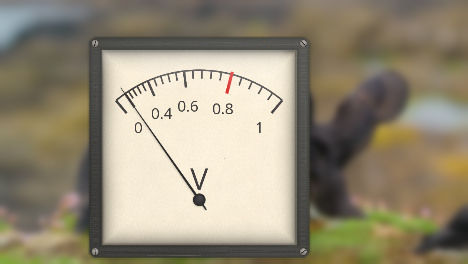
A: 0.2 V
